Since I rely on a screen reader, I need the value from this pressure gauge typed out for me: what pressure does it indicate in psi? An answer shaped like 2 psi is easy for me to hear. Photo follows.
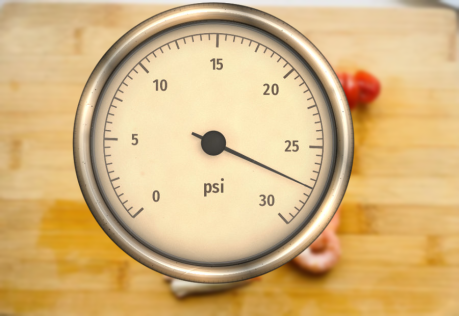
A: 27.5 psi
